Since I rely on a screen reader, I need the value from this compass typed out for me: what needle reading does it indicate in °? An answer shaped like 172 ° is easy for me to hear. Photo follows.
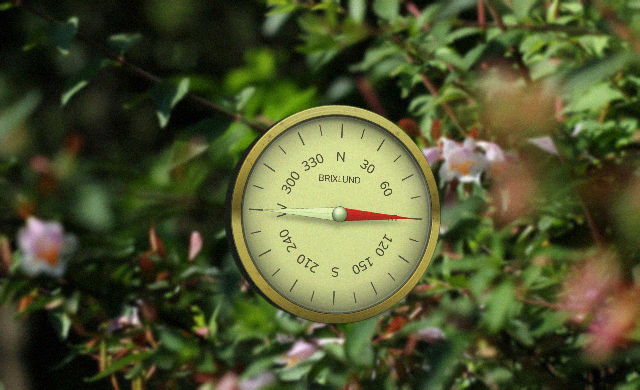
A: 90 °
